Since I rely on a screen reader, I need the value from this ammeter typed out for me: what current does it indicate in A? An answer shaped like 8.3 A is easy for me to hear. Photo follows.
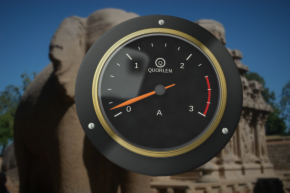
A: 0.1 A
